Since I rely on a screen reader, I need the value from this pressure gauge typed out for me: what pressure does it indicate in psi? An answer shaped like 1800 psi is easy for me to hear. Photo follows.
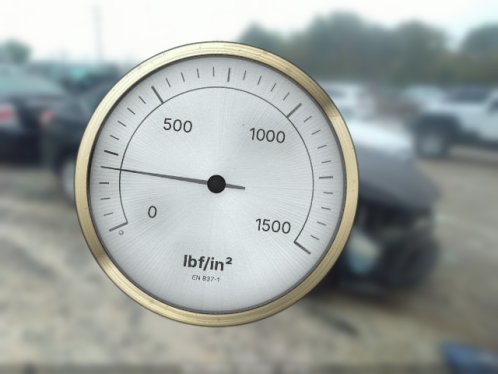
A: 200 psi
